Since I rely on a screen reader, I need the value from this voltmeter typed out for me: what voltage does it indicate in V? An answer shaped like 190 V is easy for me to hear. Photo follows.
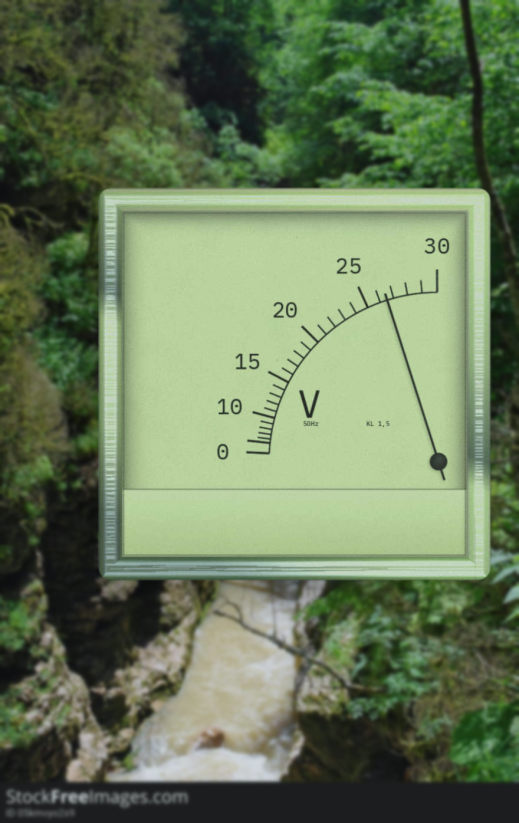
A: 26.5 V
